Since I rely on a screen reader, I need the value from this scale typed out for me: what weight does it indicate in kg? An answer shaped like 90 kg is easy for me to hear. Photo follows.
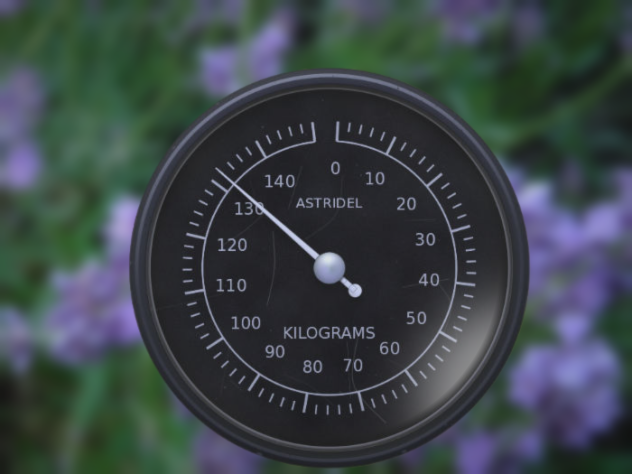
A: 132 kg
